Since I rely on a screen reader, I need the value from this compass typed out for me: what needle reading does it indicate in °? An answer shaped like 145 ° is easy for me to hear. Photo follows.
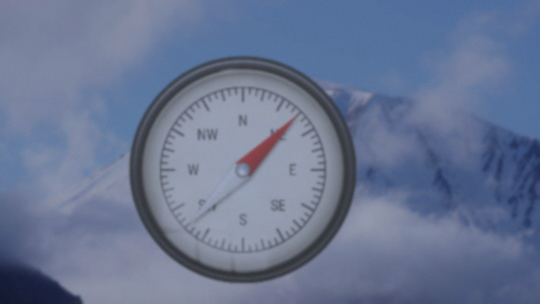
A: 45 °
